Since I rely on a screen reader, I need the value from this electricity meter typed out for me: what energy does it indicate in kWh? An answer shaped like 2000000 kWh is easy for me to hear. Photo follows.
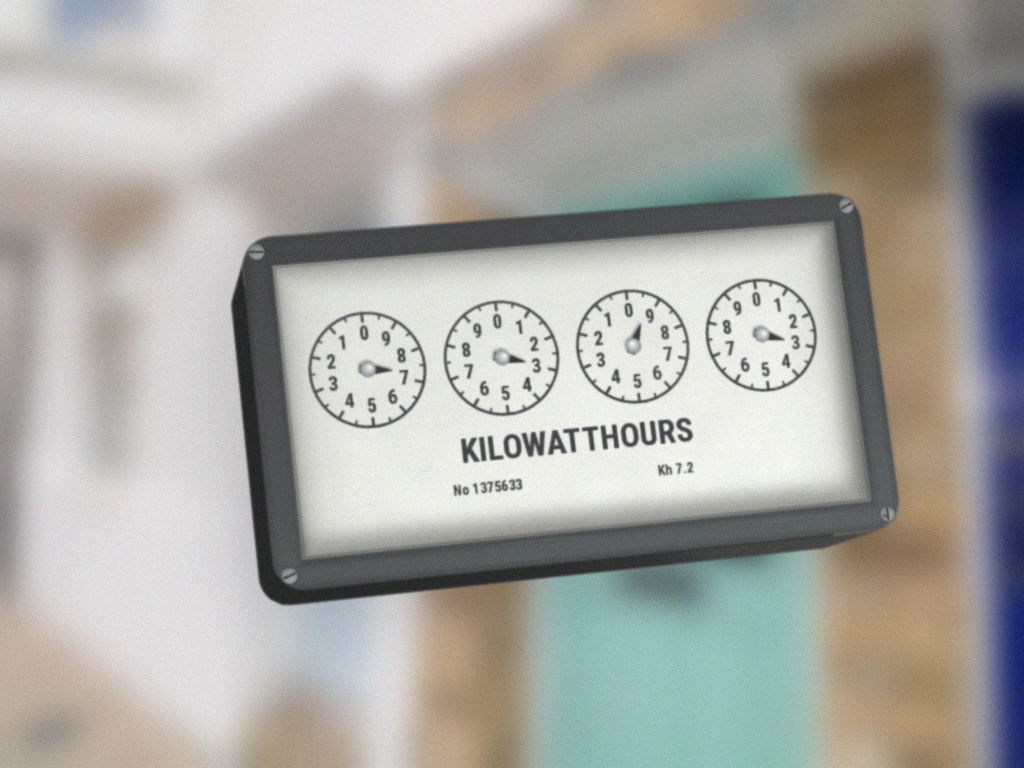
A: 7293 kWh
